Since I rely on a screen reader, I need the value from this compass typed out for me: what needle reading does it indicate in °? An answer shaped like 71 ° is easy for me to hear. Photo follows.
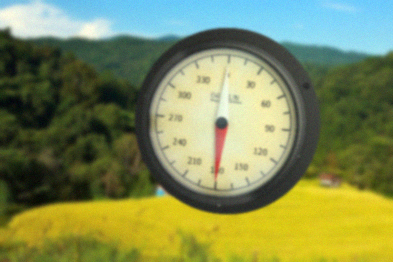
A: 180 °
